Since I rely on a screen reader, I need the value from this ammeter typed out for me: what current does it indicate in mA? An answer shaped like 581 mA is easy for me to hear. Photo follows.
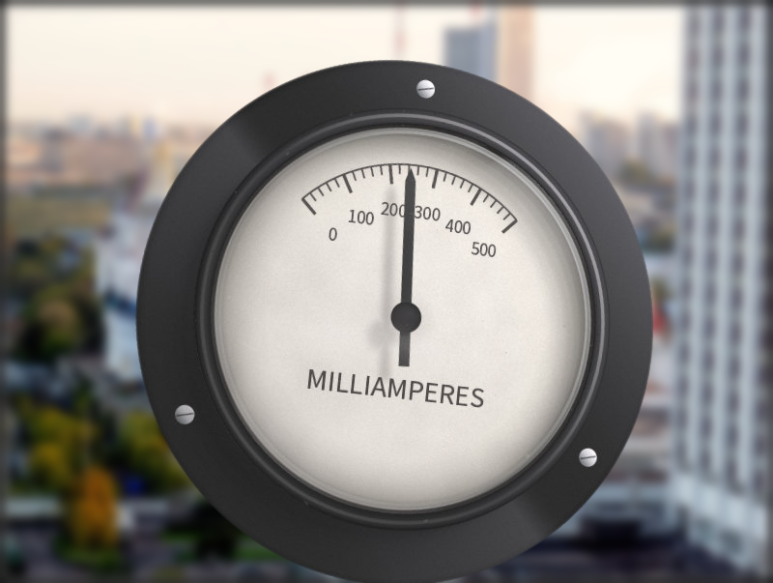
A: 240 mA
